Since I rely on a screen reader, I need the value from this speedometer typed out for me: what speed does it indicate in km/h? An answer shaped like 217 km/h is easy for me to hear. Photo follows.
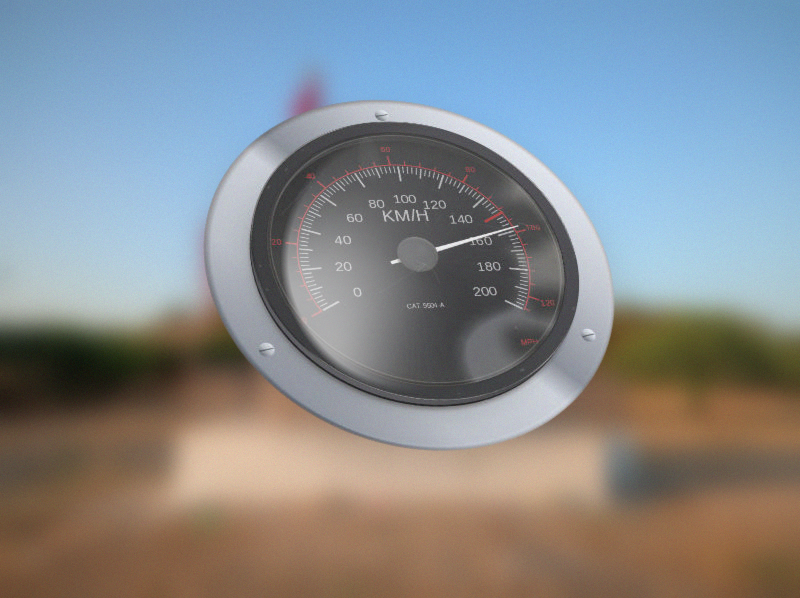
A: 160 km/h
